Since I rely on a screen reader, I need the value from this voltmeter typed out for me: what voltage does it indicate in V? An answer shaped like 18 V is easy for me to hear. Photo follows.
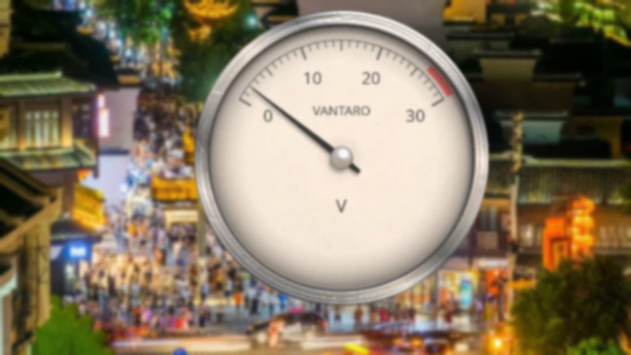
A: 2 V
